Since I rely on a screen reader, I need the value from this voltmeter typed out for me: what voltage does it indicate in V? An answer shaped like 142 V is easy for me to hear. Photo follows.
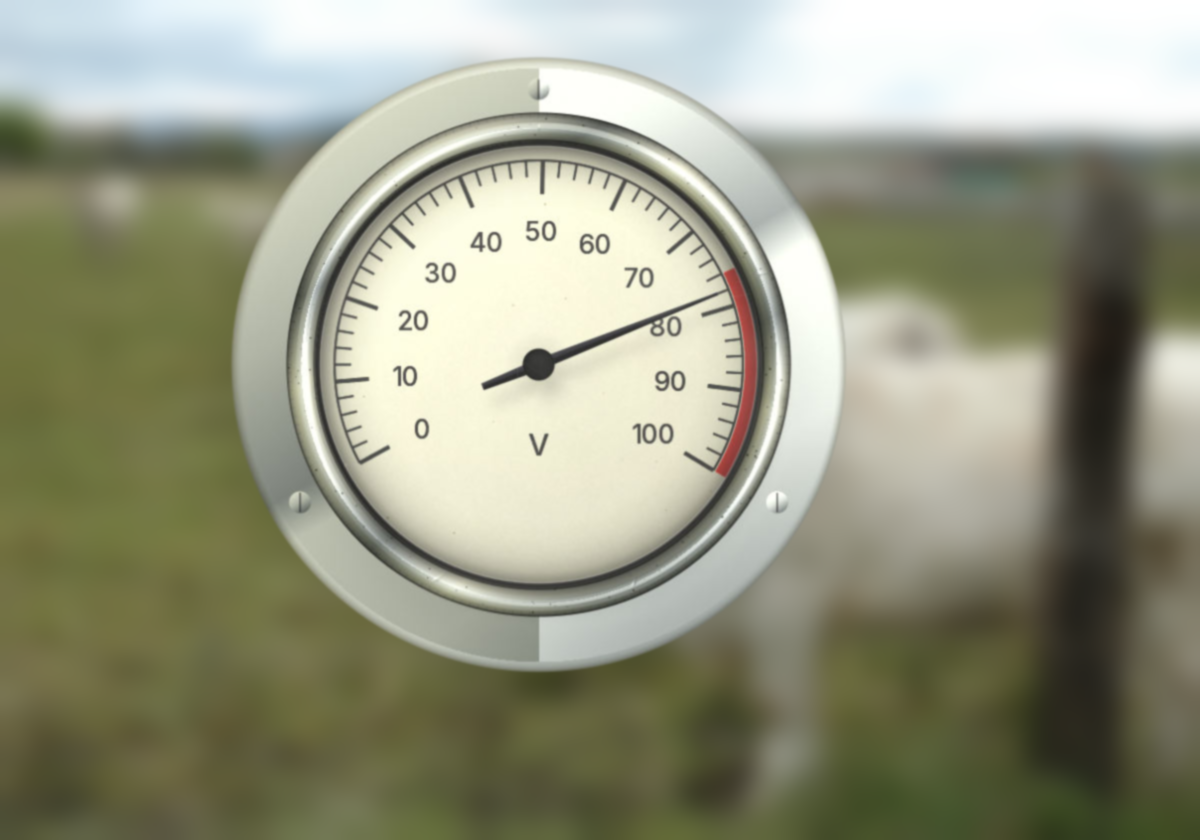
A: 78 V
